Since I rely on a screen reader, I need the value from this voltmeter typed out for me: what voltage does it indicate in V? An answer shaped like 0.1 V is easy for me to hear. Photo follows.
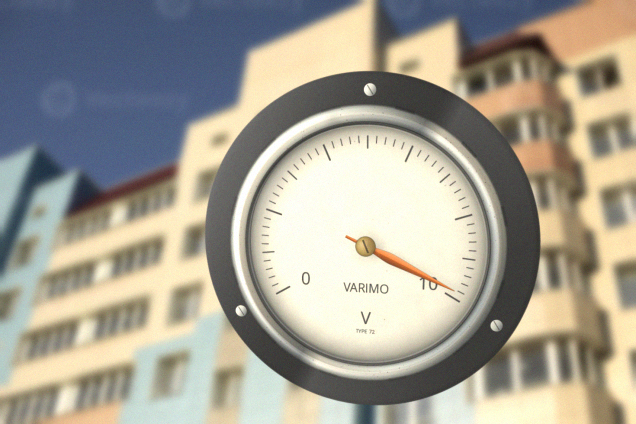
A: 9.8 V
